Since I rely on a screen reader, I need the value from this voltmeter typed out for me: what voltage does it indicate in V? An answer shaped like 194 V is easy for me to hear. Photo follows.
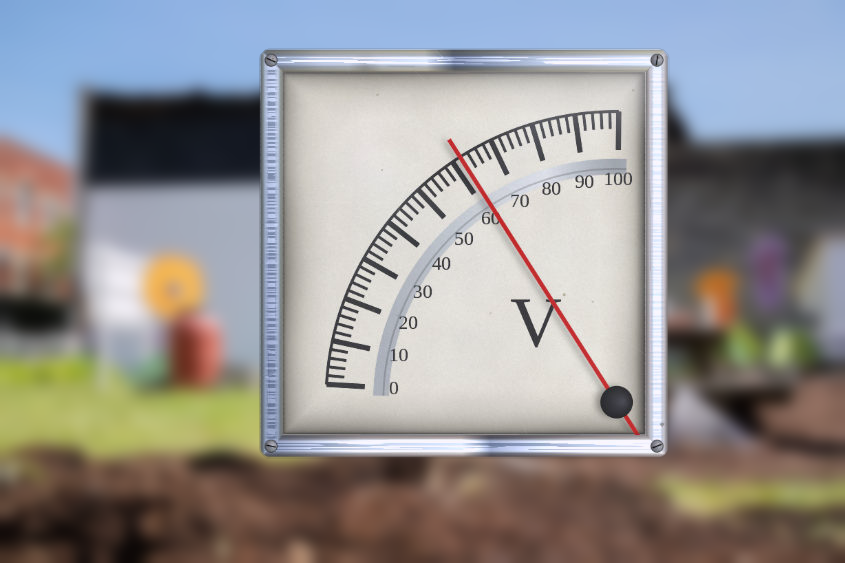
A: 62 V
